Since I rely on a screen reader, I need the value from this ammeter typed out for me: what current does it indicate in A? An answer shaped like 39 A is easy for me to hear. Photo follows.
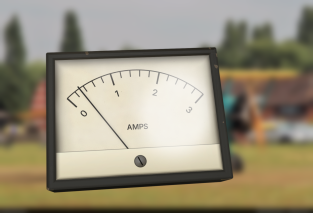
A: 0.3 A
